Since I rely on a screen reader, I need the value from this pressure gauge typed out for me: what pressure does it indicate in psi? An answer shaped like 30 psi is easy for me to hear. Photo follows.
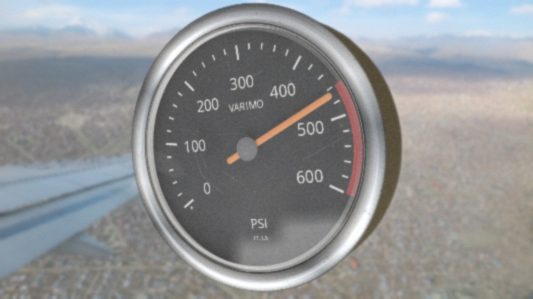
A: 470 psi
